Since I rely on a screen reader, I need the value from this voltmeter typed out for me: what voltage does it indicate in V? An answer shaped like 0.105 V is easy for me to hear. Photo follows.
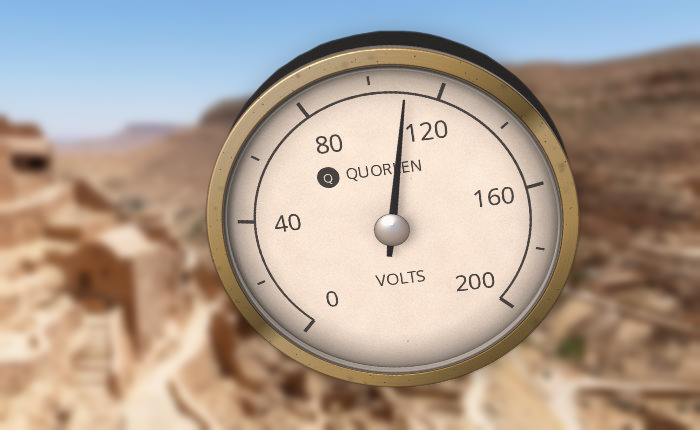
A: 110 V
